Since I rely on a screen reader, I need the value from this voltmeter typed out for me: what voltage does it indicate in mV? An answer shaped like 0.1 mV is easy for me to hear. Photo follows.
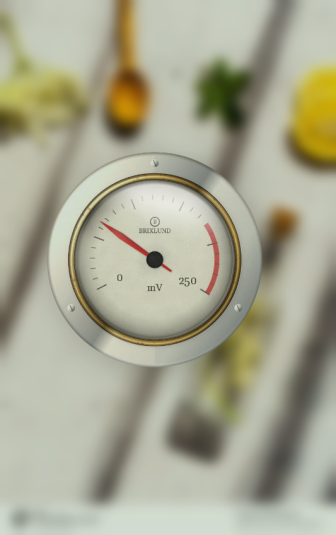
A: 65 mV
